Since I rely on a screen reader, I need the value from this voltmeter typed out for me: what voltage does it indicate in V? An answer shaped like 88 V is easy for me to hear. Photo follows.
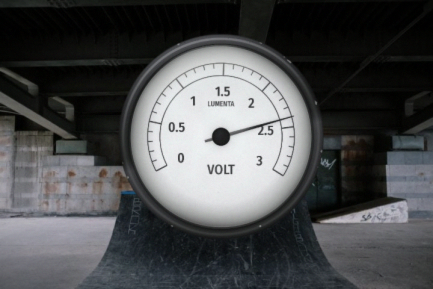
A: 2.4 V
